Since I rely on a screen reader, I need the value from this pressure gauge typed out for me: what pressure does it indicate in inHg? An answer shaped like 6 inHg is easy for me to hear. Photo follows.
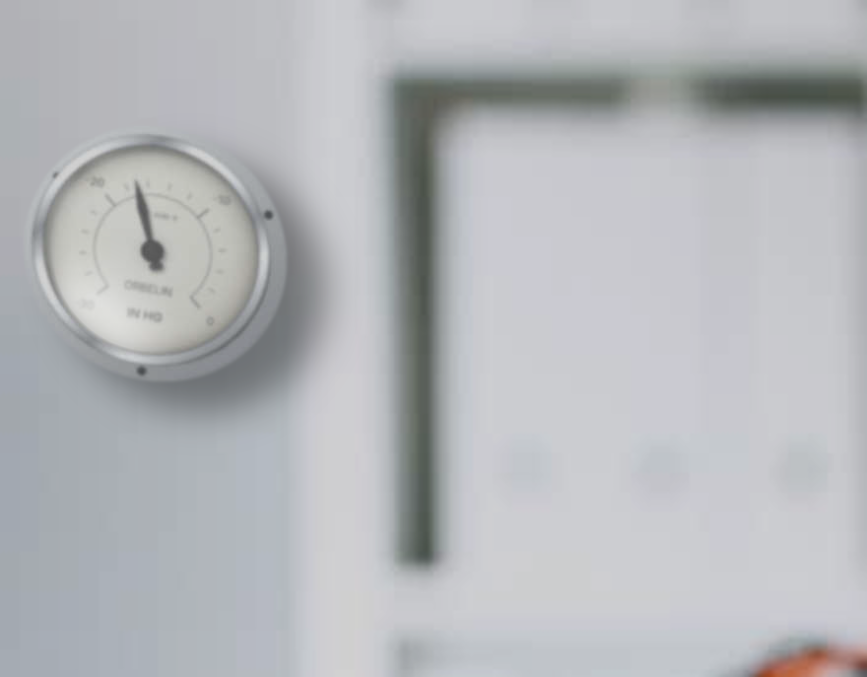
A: -17 inHg
